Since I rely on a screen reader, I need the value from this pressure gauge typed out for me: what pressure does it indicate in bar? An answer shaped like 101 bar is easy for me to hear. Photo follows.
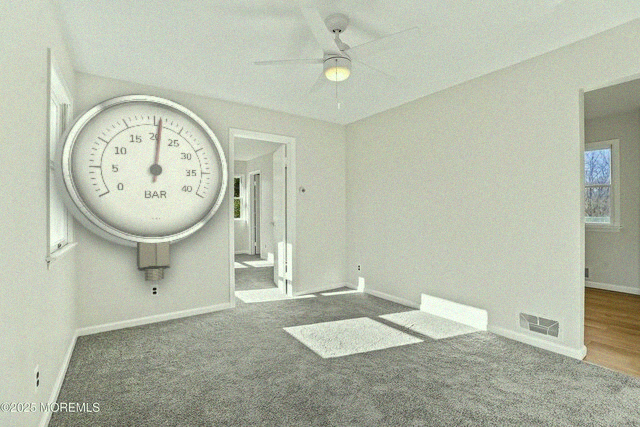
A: 21 bar
